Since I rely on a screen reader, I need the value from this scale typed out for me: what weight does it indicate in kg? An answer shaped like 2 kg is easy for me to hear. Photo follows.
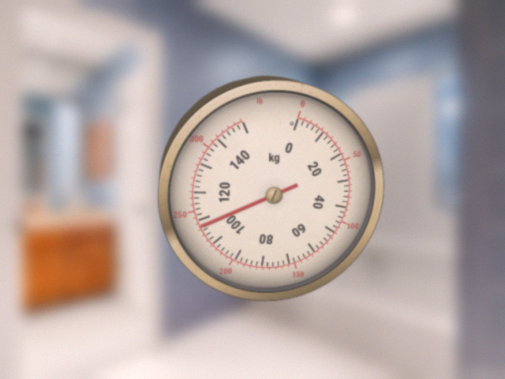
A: 108 kg
